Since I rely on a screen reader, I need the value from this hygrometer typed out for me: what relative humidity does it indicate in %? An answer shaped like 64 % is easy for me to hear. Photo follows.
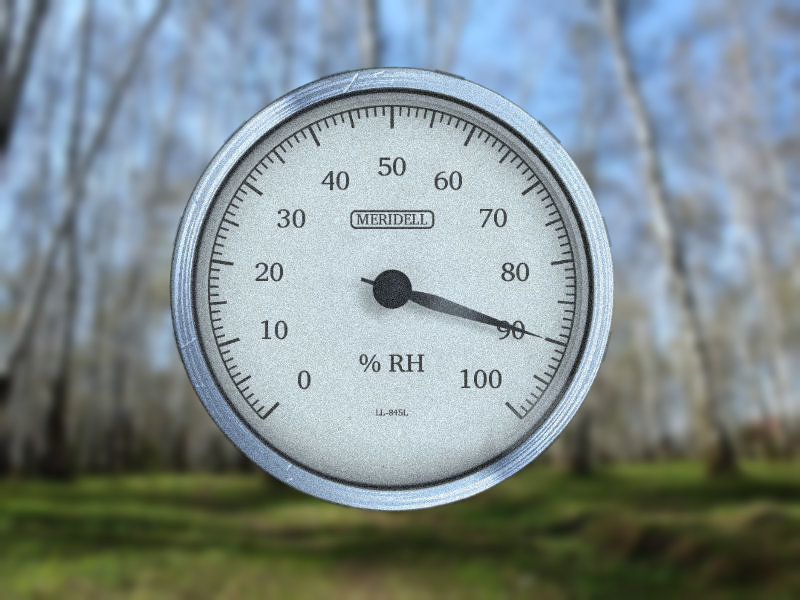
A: 90 %
